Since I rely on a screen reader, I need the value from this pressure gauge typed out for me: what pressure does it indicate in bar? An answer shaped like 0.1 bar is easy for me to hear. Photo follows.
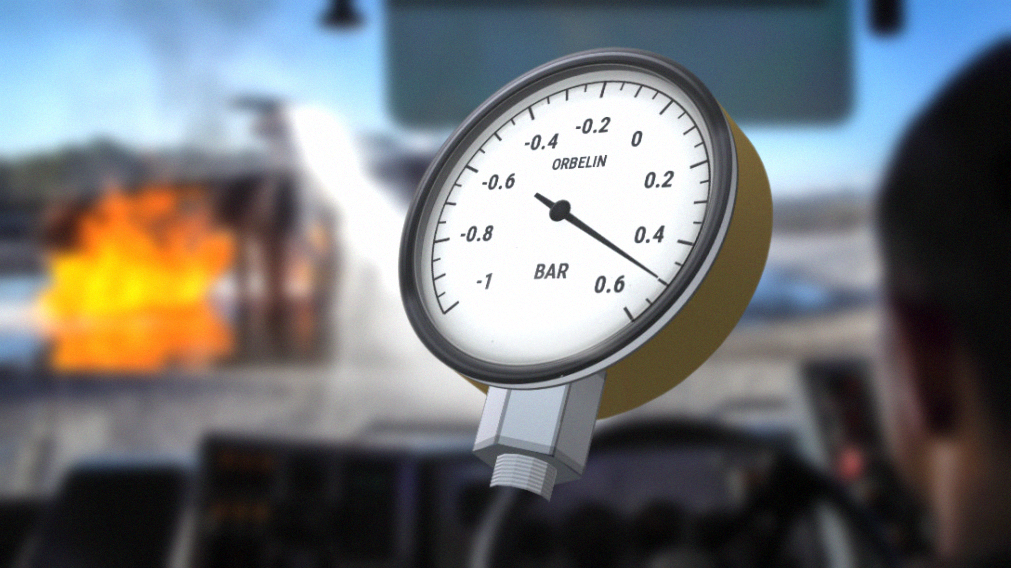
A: 0.5 bar
